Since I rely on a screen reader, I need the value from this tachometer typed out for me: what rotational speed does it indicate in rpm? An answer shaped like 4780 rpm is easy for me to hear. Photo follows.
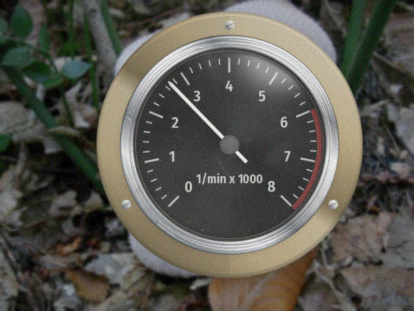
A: 2700 rpm
